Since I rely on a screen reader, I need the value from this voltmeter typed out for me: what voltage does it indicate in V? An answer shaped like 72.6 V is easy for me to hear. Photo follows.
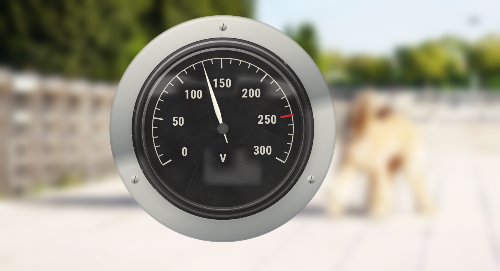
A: 130 V
